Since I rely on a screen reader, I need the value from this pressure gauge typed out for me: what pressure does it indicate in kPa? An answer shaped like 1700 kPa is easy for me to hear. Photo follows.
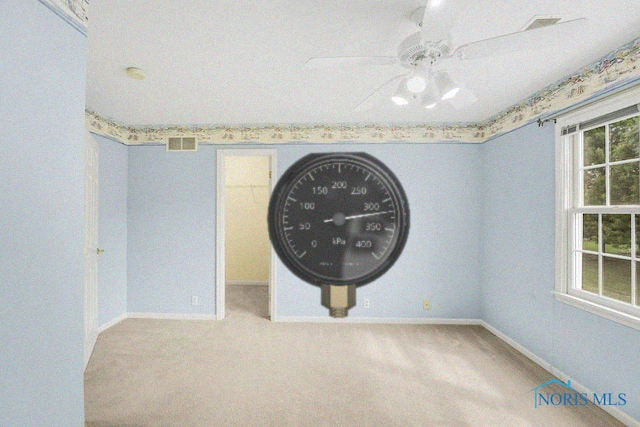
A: 320 kPa
